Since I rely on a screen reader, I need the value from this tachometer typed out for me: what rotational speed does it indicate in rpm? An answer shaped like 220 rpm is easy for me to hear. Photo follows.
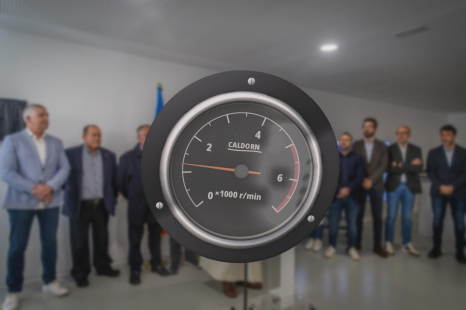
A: 1250 rpm
